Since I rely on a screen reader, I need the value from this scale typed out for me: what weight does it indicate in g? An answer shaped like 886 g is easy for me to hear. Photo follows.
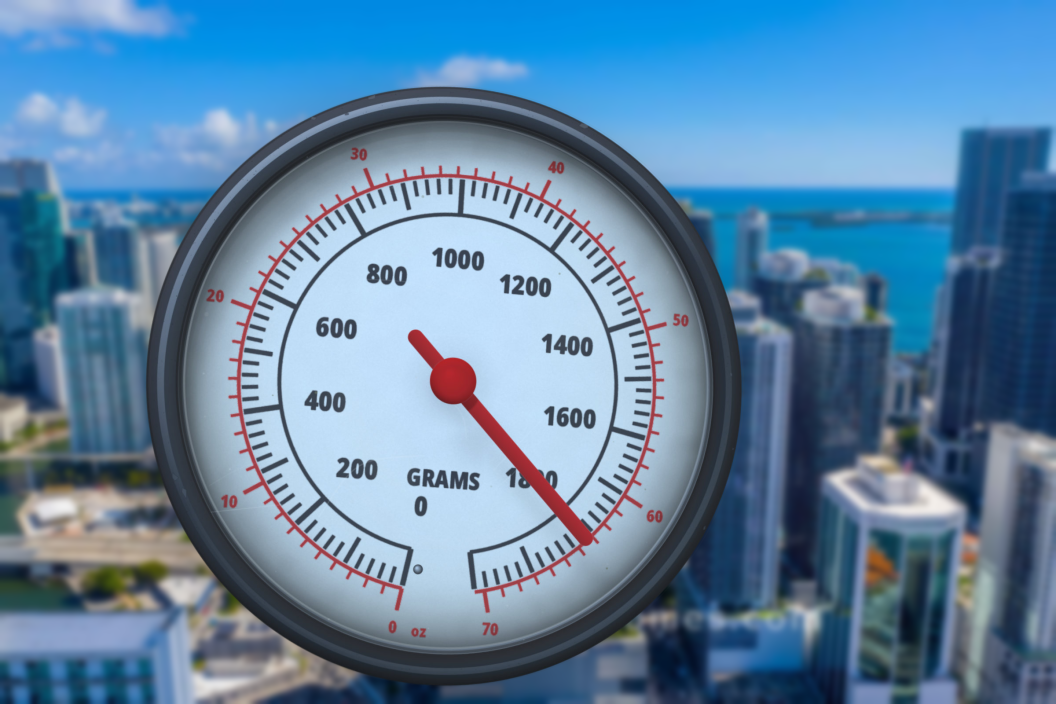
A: 1800 g
